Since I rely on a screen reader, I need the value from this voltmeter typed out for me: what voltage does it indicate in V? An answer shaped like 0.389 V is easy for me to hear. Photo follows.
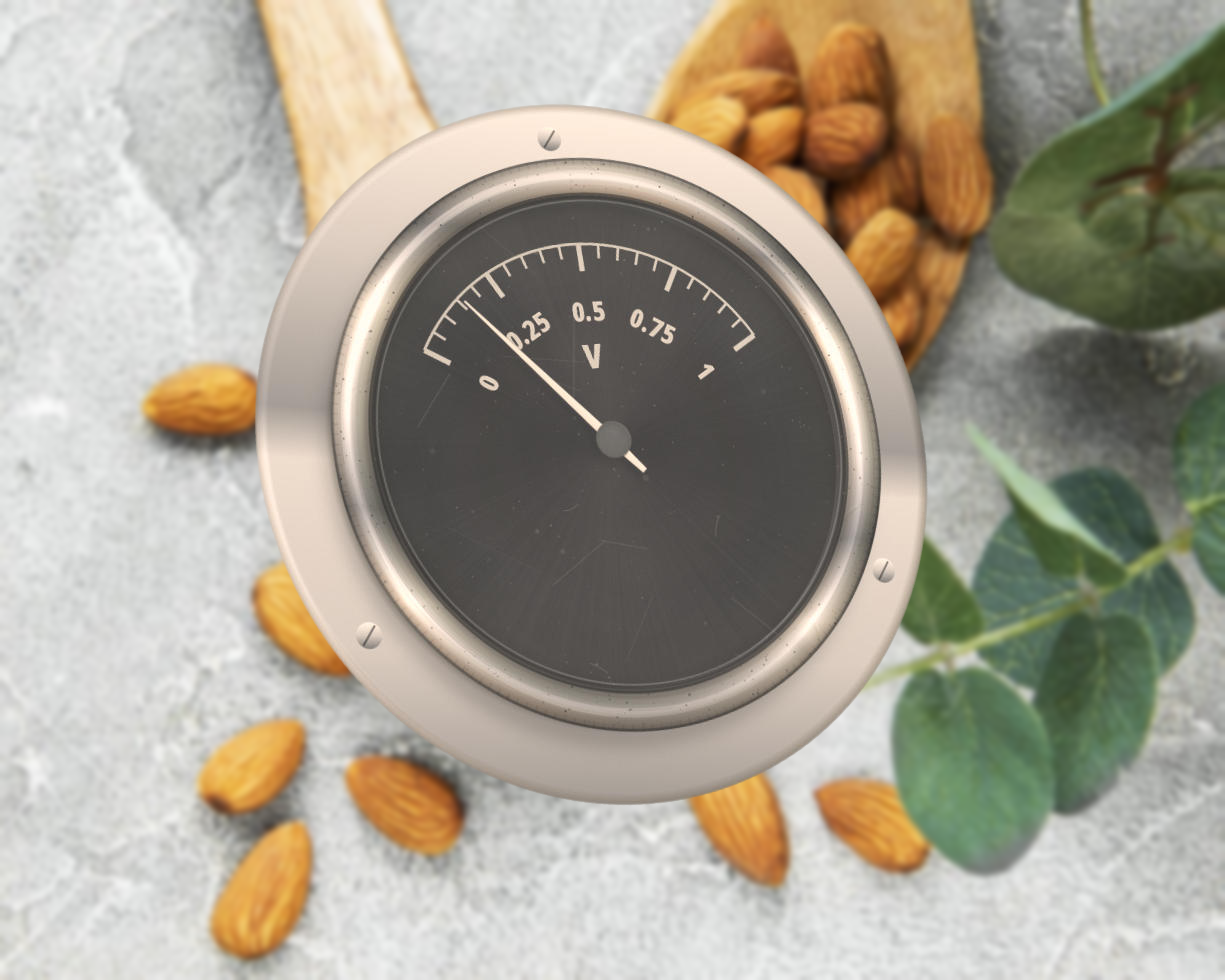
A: 0.15 V
